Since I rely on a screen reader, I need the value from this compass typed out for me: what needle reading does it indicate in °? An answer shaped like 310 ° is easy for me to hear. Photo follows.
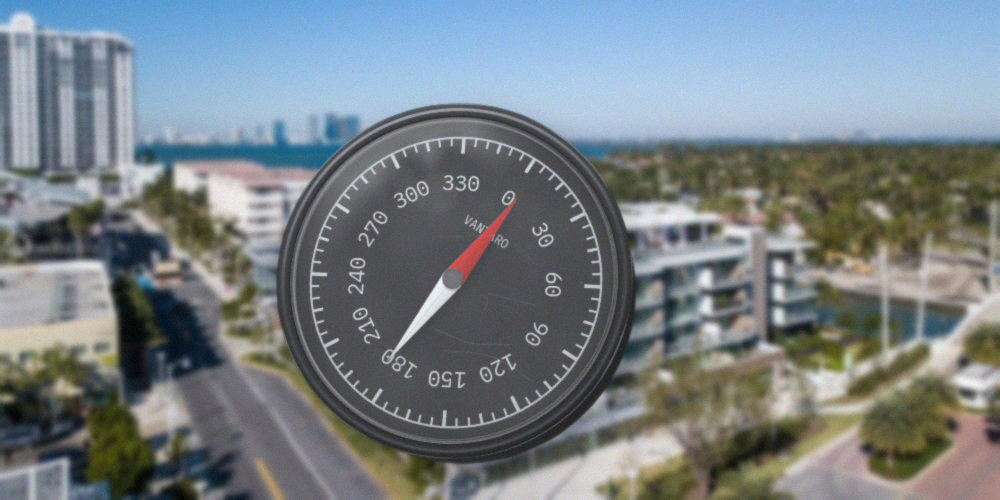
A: 5 °
